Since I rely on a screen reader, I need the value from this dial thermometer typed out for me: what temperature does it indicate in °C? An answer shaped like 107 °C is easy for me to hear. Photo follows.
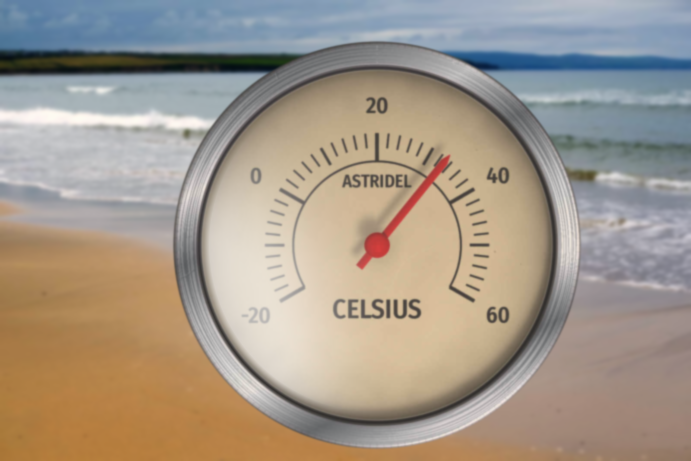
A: 33 °C
